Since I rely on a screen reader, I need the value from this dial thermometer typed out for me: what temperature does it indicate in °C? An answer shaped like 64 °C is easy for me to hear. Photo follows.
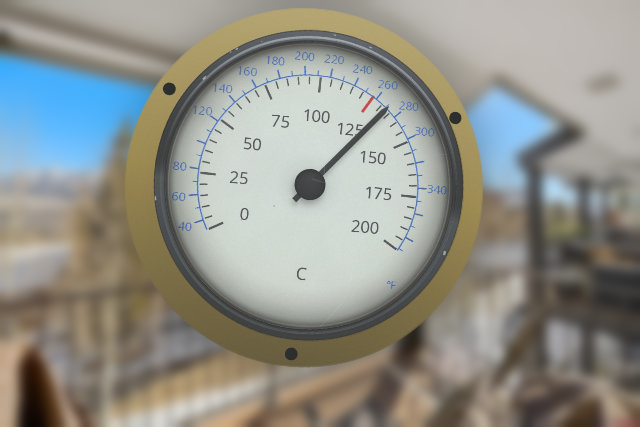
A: 132.5 °C
